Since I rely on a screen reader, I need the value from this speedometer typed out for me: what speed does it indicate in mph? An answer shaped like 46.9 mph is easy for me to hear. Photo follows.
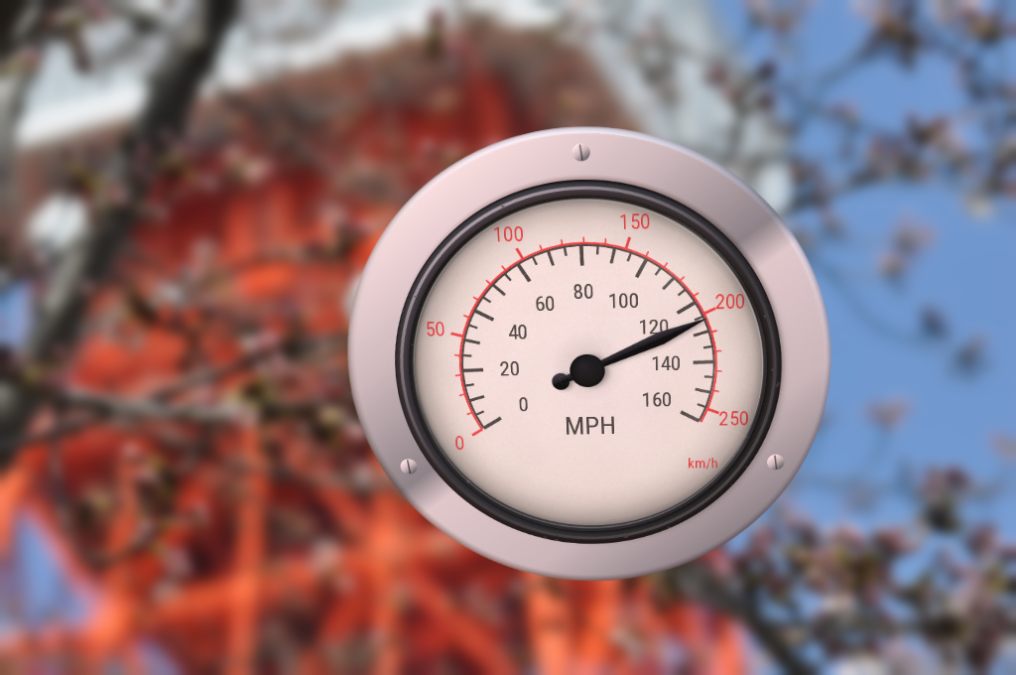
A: 125 mph
